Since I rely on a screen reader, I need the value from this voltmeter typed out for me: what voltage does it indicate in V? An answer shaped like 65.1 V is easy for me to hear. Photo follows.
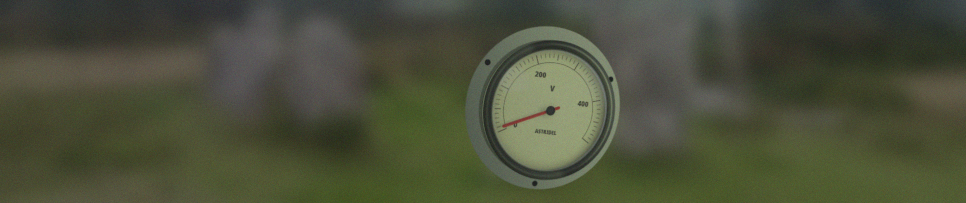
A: 10 V
